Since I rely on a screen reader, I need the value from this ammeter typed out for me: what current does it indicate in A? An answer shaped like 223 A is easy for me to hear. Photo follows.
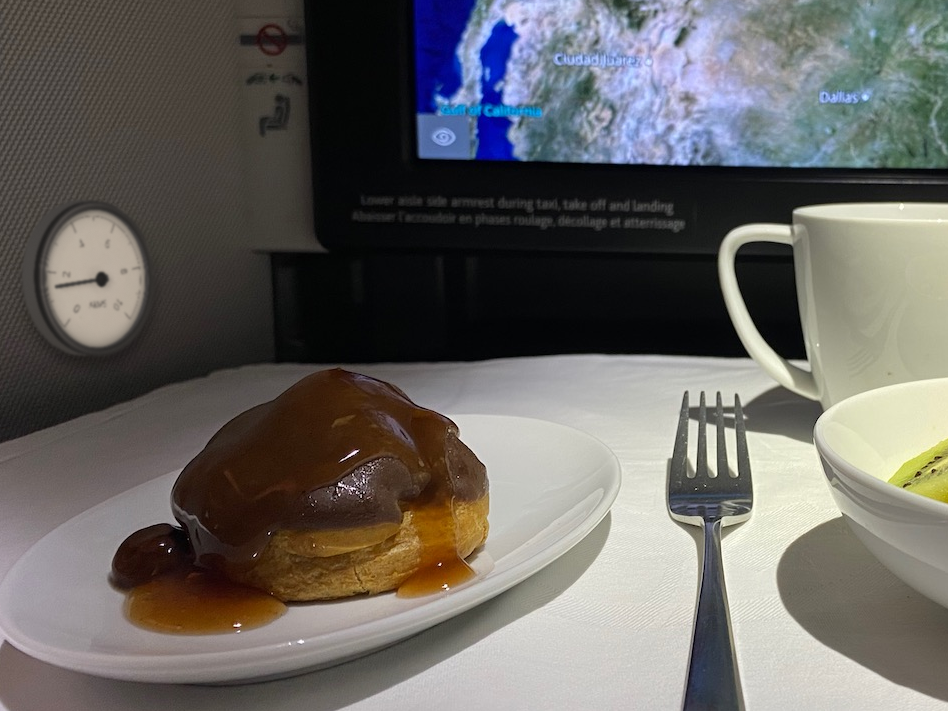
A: 1.5 A
